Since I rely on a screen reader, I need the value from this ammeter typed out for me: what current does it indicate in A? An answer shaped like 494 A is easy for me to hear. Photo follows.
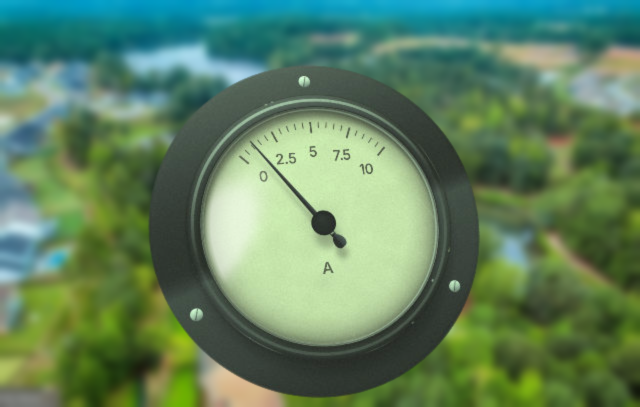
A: 1 A
